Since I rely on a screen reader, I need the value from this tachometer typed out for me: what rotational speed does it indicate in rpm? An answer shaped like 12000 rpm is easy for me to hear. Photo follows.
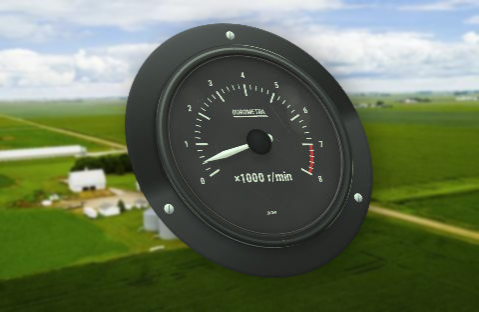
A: 400 rpm
